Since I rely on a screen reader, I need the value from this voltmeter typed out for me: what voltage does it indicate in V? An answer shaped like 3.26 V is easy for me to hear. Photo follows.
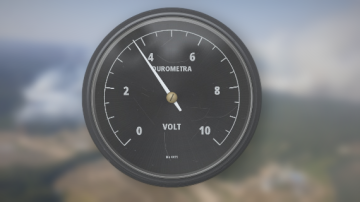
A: 3.75 V
